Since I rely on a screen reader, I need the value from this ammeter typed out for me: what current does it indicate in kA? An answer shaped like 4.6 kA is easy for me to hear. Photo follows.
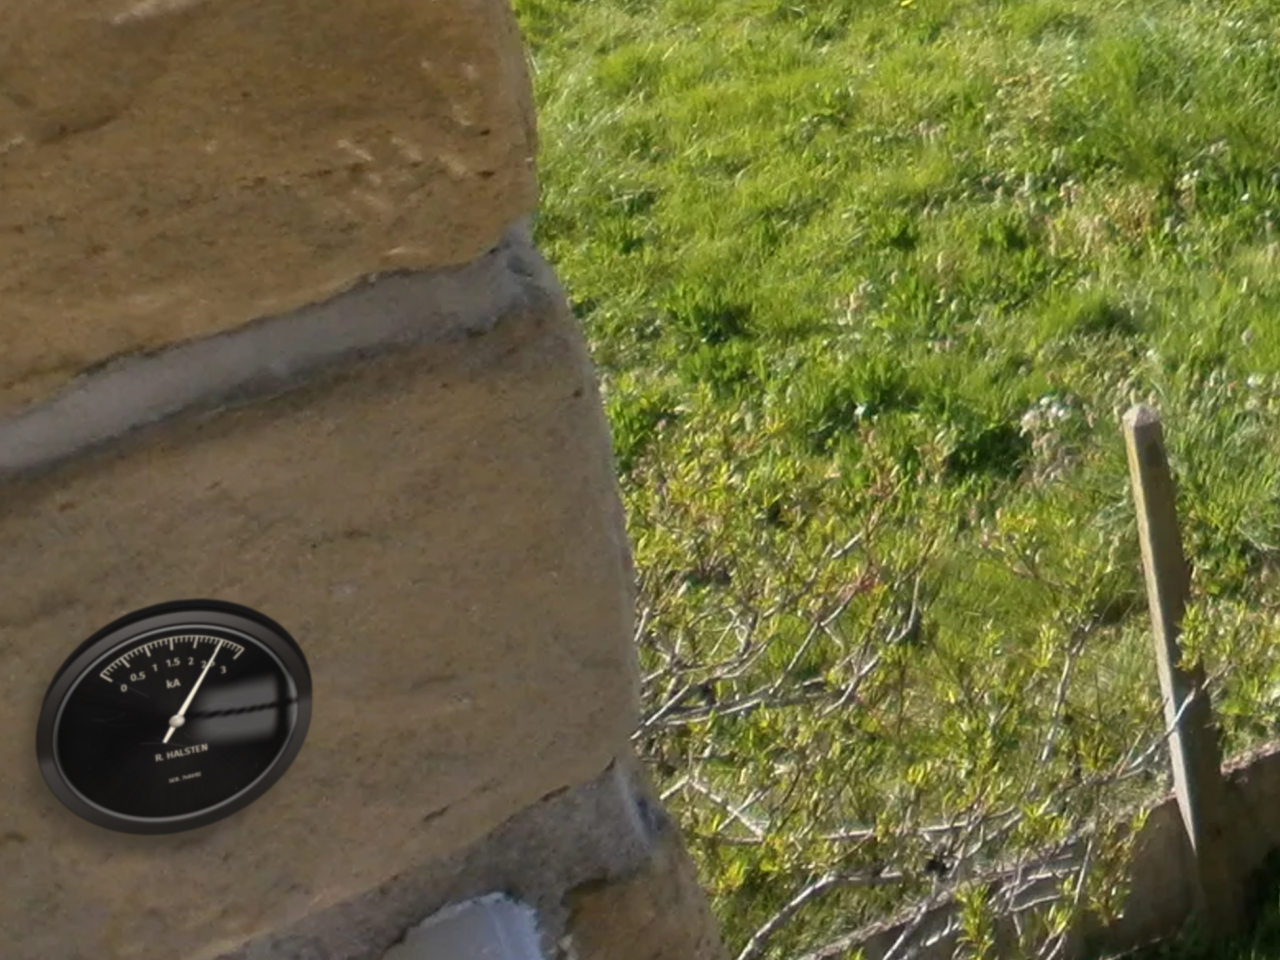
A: 2.5 kA
